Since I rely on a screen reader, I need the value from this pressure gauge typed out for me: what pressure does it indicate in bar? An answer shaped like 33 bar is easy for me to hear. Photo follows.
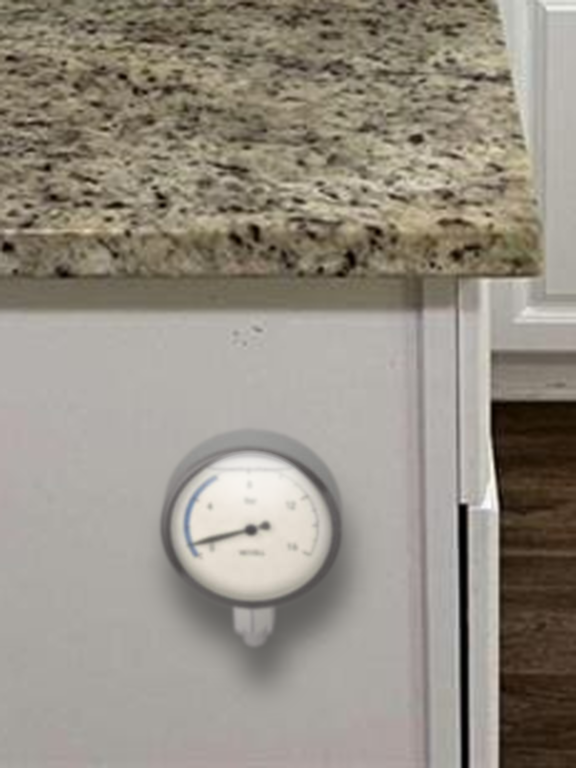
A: 1 bar
